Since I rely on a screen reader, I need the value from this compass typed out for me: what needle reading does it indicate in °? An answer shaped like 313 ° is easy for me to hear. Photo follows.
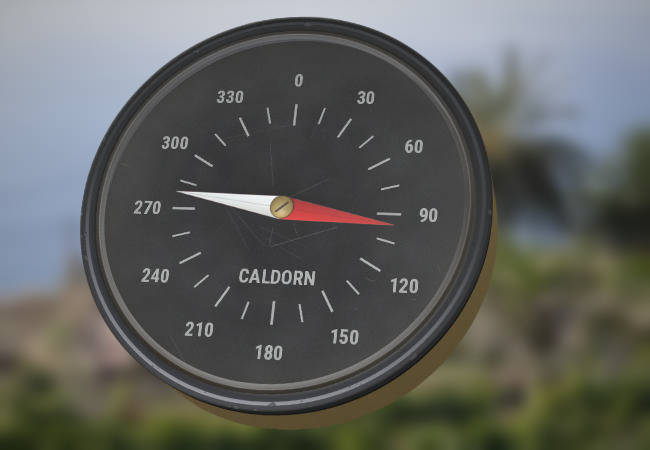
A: 97.5 °
